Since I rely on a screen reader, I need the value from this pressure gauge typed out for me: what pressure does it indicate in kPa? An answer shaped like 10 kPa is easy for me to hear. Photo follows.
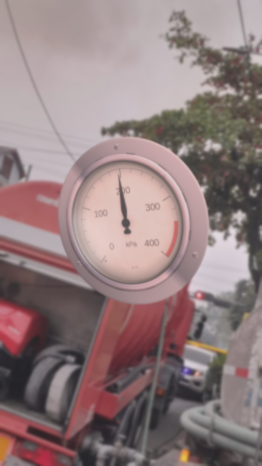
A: 200 kPa
